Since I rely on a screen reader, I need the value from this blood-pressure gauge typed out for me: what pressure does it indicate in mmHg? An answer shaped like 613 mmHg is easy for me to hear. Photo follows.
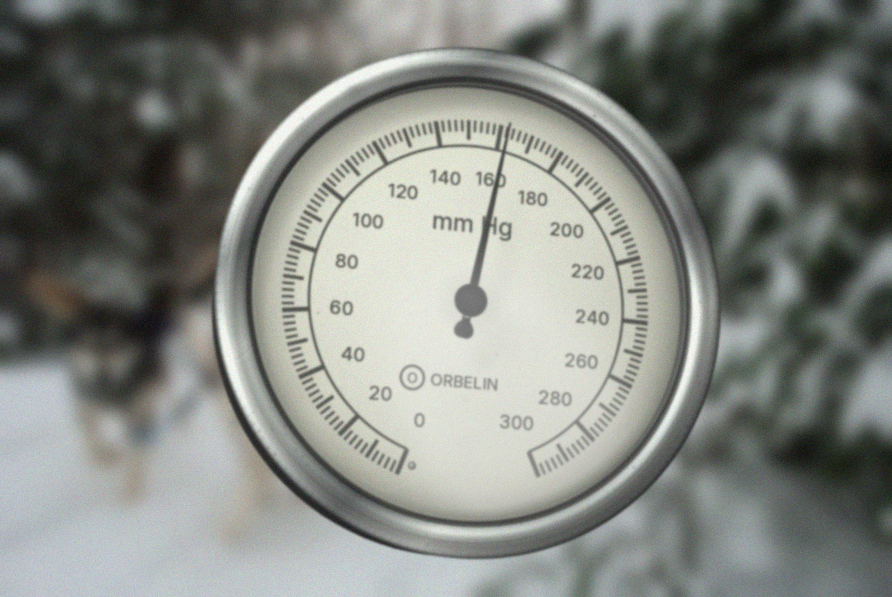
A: 162 mmHg
